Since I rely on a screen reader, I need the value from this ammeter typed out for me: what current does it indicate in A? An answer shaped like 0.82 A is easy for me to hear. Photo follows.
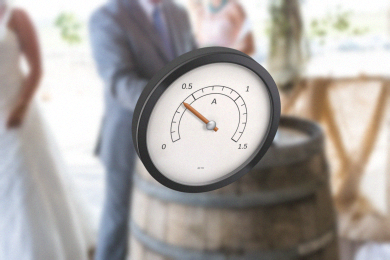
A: 0.4 A
